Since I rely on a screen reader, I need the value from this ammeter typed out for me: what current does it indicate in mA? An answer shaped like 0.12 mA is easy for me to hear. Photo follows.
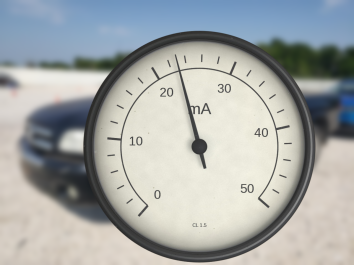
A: 23 mA
